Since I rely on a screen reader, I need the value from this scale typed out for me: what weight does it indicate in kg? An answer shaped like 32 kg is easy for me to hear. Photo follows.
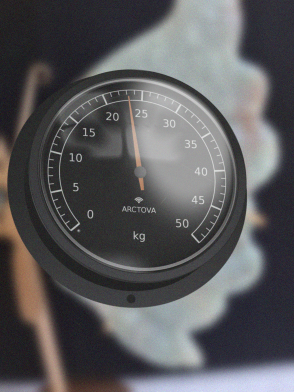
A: 23 kg
